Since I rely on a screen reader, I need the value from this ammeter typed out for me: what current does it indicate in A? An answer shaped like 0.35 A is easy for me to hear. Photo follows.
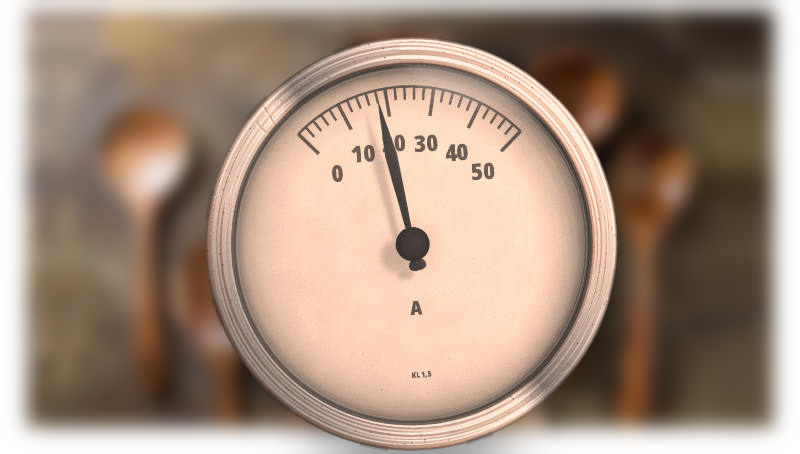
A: 18 A
